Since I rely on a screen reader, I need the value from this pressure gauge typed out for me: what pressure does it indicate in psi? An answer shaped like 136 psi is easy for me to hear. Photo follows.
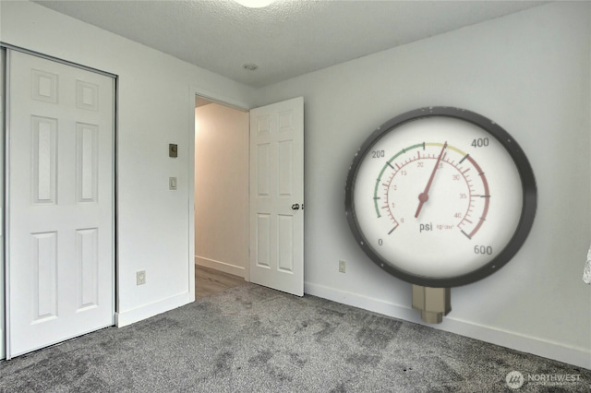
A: 350 psi
